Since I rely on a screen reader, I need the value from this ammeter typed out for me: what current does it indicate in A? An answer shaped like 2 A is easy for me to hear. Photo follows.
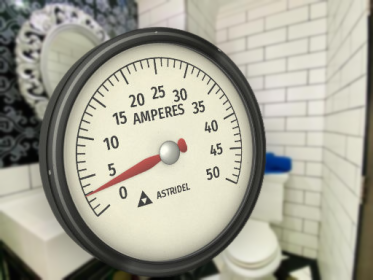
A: 3 A
